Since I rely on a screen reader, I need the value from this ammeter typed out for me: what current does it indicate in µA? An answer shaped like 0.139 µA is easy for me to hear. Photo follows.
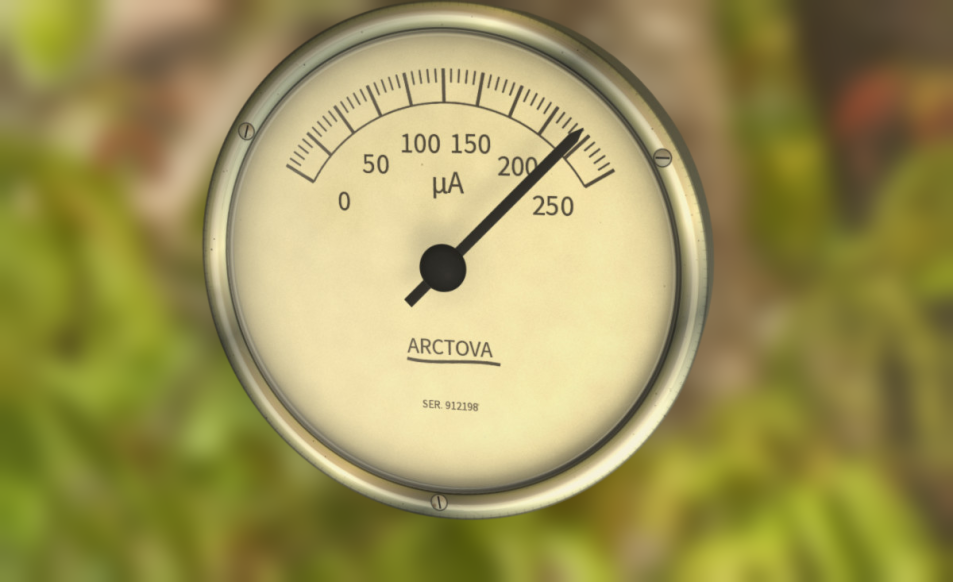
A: 220 µA
